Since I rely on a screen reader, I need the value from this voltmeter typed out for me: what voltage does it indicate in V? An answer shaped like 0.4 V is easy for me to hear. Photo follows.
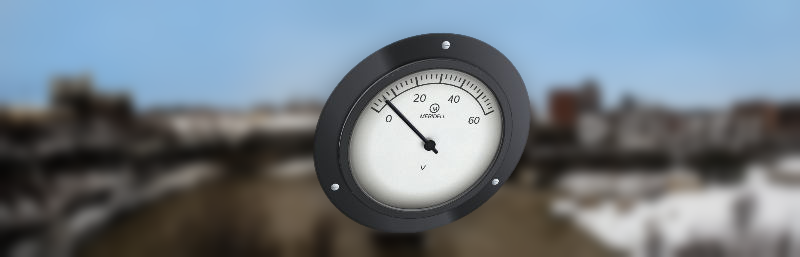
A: 6 V
